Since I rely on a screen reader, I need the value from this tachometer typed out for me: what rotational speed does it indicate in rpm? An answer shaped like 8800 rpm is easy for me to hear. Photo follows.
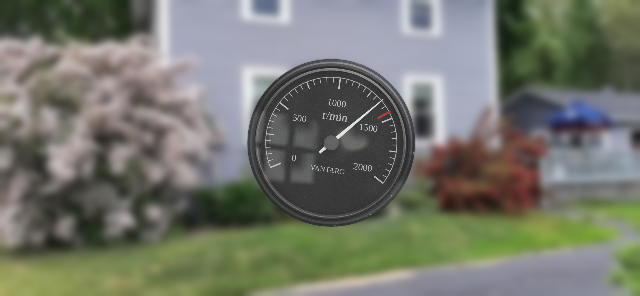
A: 1350 rpm
